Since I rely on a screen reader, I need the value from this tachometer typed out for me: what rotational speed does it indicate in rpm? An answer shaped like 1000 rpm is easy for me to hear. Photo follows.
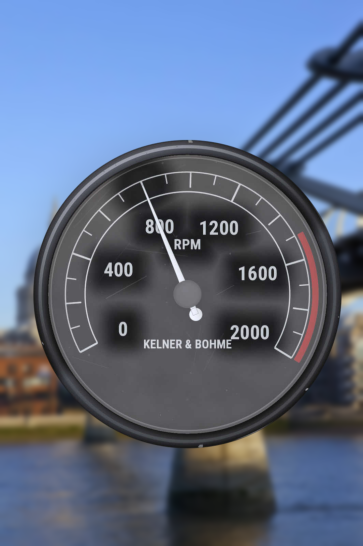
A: 800 rpm
